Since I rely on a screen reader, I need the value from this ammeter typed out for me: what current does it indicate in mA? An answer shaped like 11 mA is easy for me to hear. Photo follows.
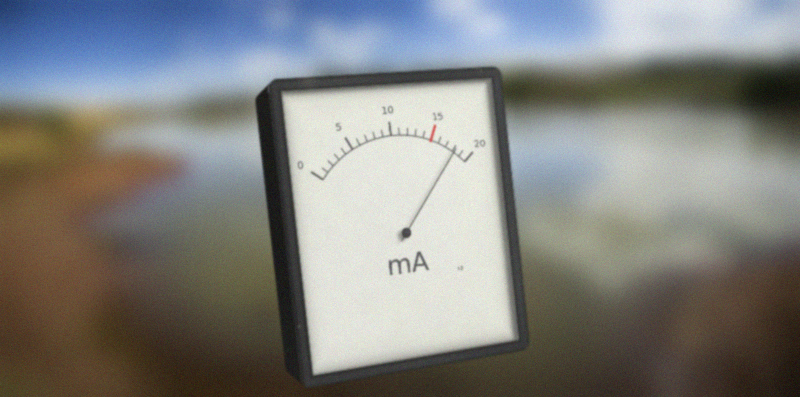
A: 18 mA
